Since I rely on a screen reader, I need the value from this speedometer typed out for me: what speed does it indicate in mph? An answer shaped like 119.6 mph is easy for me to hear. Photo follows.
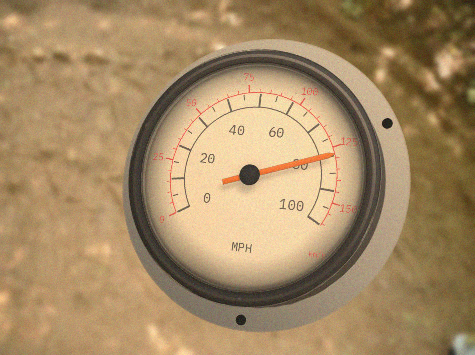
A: 80 mph
